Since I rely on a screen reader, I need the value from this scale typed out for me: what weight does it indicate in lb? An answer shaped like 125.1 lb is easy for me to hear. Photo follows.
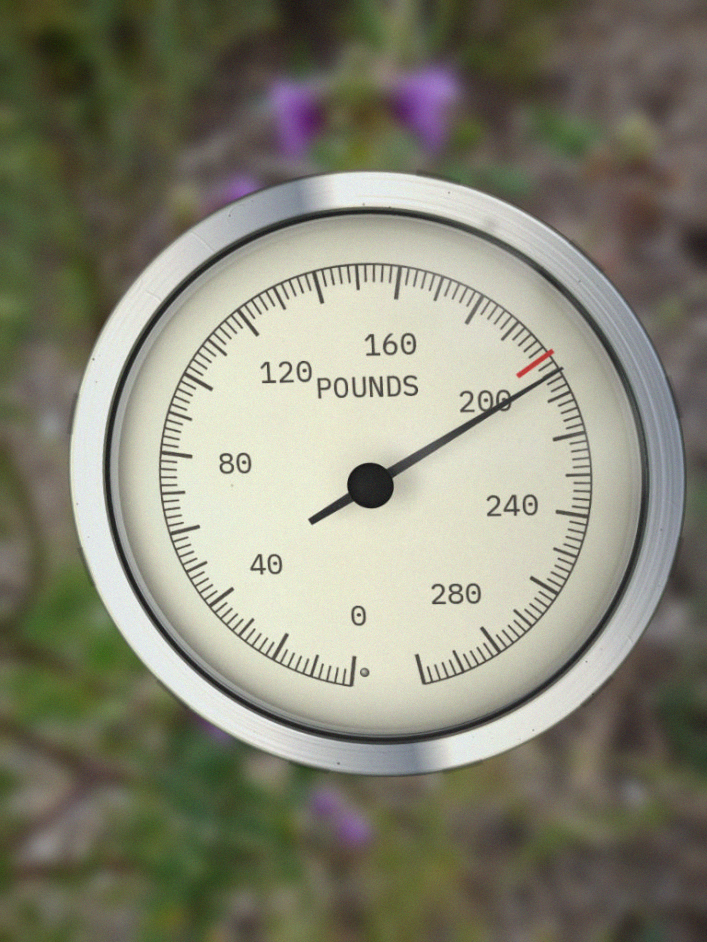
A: 204 lb
